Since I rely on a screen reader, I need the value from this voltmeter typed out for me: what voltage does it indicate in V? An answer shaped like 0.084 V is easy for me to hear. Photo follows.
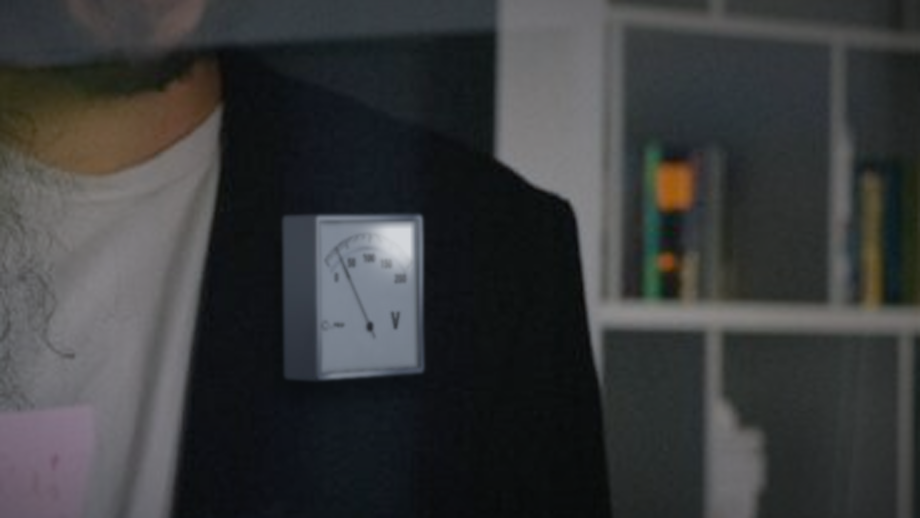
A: 25 V
